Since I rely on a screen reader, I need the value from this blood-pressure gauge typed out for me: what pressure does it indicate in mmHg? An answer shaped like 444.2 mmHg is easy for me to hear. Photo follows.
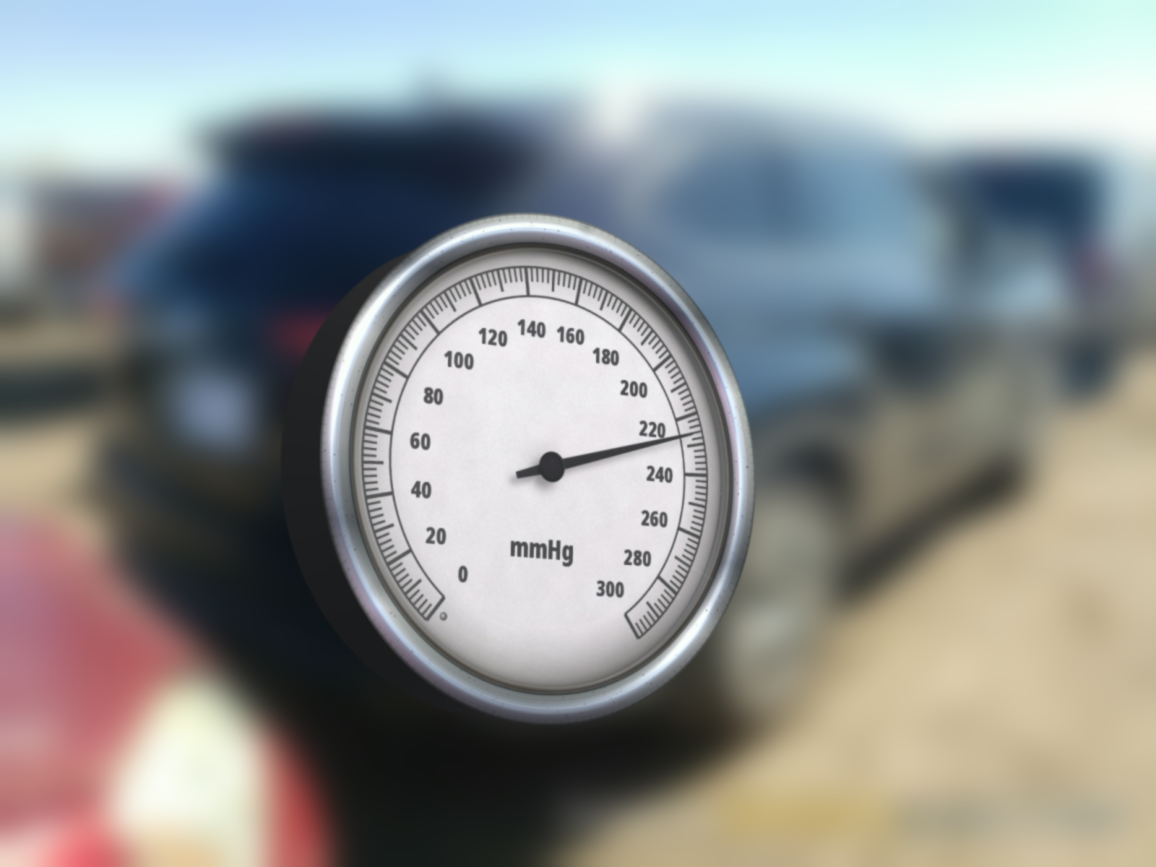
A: 226 mmHg
